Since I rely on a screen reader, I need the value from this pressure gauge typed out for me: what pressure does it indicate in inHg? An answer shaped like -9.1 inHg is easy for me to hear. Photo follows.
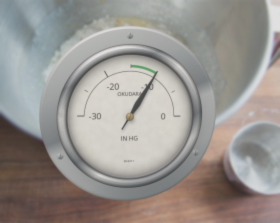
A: -10 inHg
